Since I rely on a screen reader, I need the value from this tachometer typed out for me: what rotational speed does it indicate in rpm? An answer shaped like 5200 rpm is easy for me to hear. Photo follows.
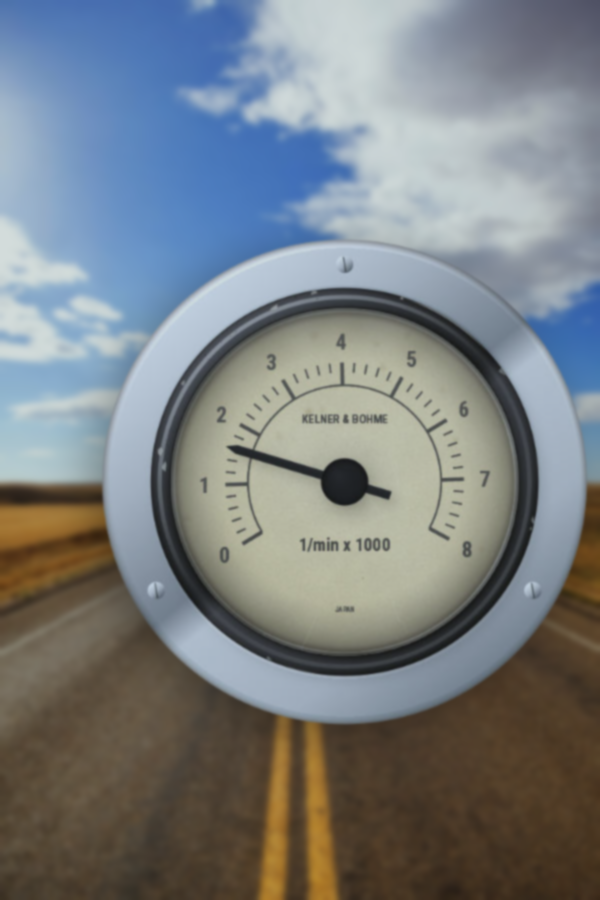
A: 1600 rpm
